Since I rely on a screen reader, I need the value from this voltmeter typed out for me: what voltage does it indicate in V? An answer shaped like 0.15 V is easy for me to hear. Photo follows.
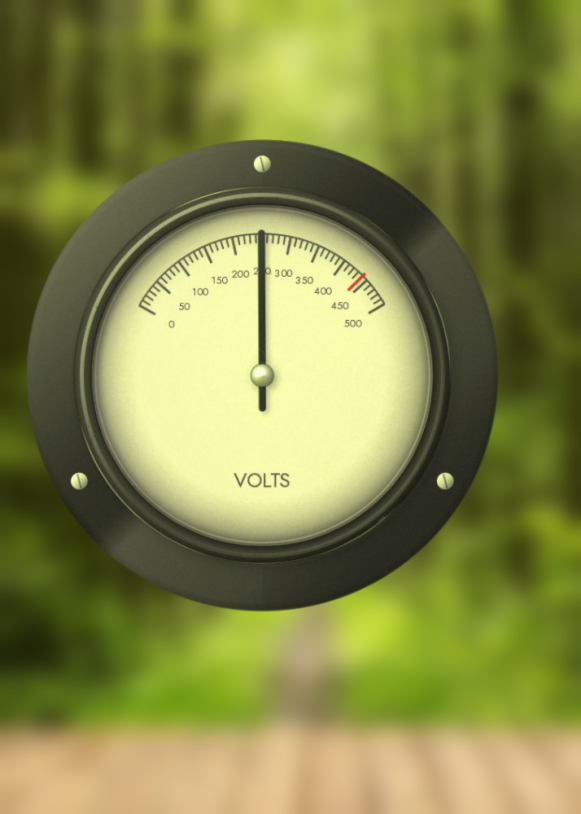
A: 250 V
